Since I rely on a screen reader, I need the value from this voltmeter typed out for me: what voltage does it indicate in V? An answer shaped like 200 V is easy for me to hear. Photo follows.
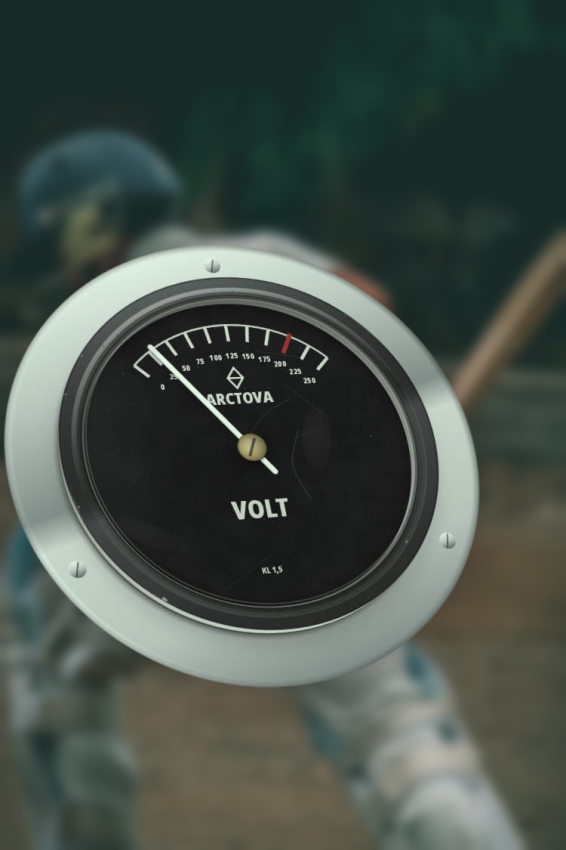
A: 25 V
